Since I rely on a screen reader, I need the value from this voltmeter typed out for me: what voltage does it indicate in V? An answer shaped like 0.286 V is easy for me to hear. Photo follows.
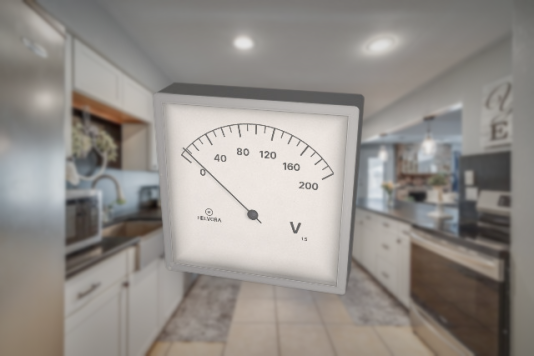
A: 10 V
